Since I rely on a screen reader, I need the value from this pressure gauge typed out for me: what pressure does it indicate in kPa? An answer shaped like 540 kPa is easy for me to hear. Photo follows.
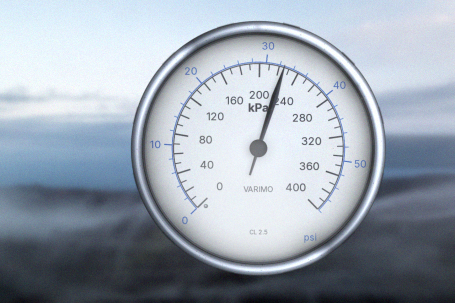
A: 225 kPa
